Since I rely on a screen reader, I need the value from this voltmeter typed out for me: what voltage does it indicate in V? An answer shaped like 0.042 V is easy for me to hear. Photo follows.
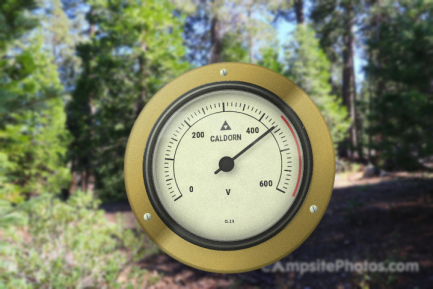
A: 440 V
